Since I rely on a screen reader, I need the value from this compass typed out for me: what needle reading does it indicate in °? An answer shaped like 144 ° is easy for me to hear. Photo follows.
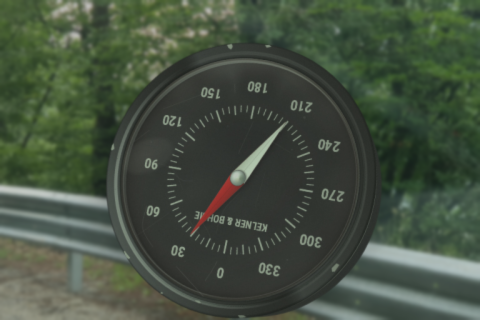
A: 30 °
